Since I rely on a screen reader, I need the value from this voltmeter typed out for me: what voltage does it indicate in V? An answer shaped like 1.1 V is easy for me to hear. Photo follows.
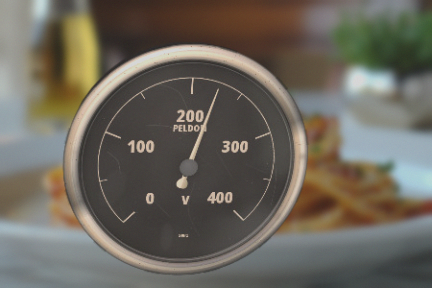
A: 225 V
